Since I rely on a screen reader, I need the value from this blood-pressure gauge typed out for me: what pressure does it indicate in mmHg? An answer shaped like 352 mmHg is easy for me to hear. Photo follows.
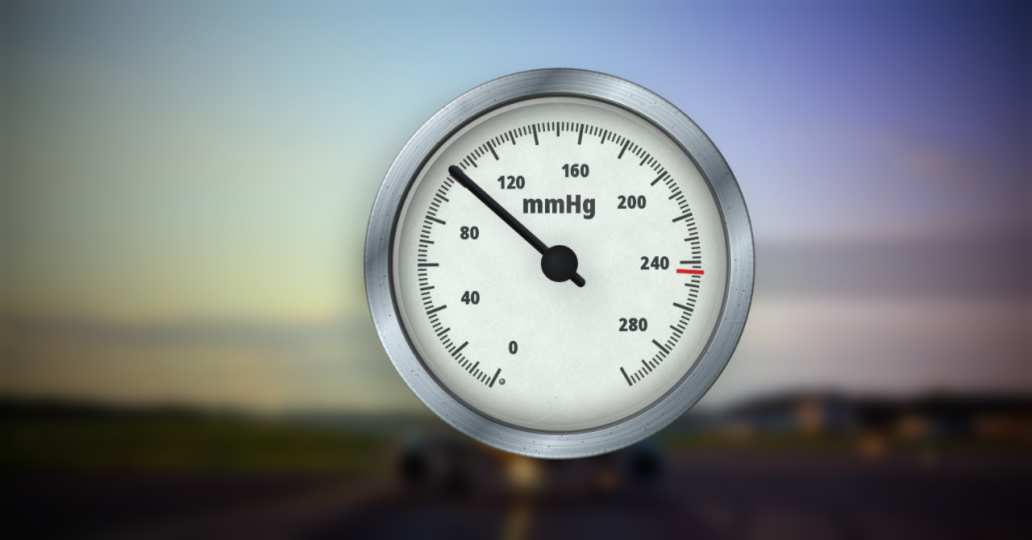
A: 102 mmHg
